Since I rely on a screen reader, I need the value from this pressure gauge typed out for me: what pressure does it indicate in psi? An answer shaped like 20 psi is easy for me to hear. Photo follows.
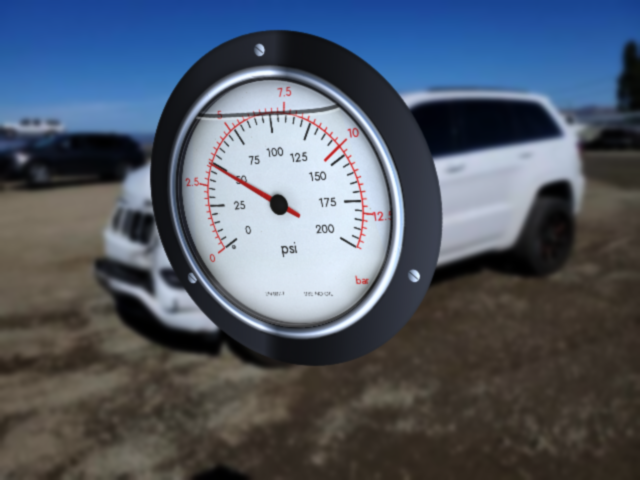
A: 50 psi
